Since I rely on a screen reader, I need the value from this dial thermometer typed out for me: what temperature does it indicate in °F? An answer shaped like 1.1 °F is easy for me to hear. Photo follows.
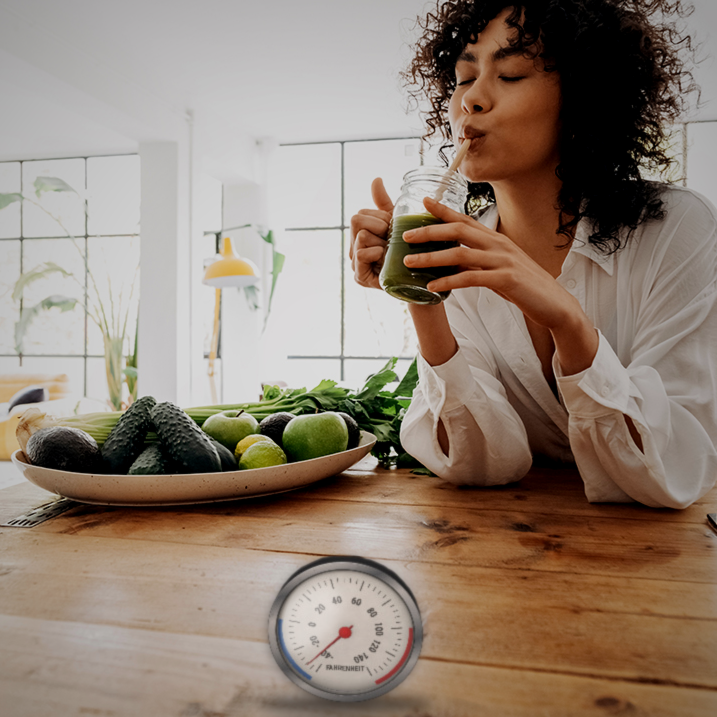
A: -32 °F
